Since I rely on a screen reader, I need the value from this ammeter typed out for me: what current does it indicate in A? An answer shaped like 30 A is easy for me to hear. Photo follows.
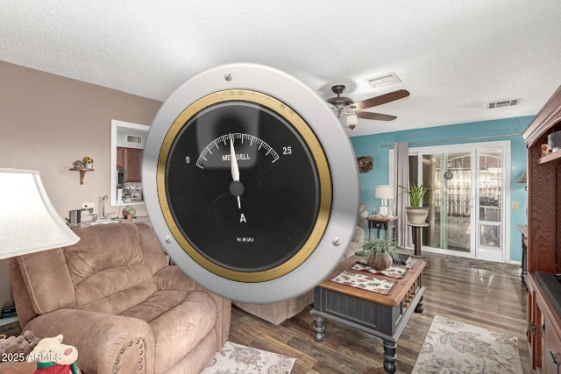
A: 12.5 A
